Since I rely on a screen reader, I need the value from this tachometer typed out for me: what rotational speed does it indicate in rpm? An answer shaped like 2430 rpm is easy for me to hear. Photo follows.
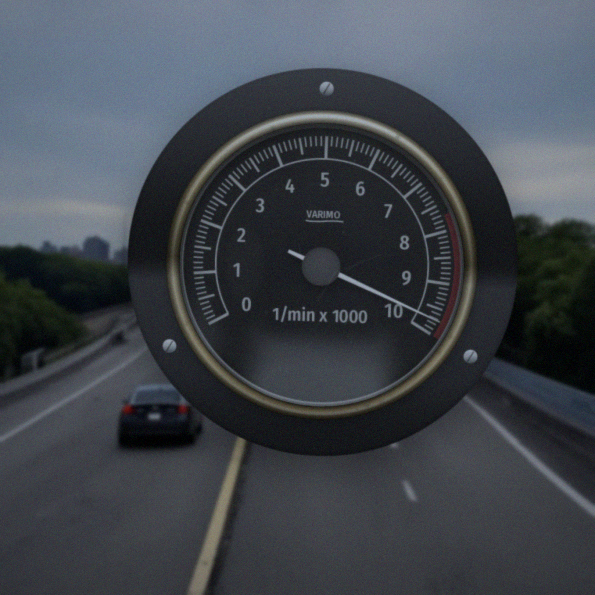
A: 9700 rpm
